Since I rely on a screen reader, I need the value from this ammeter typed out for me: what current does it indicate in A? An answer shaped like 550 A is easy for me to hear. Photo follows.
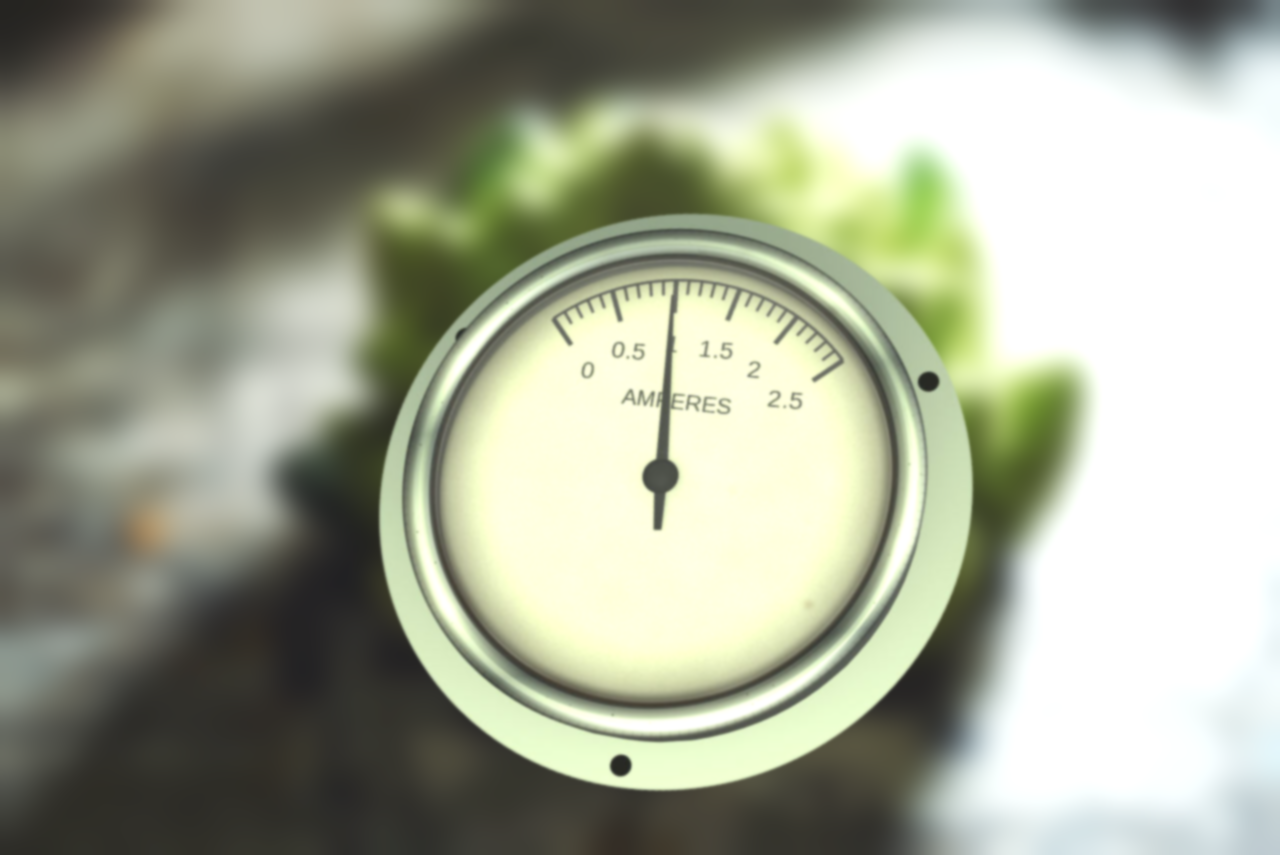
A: 1 A
